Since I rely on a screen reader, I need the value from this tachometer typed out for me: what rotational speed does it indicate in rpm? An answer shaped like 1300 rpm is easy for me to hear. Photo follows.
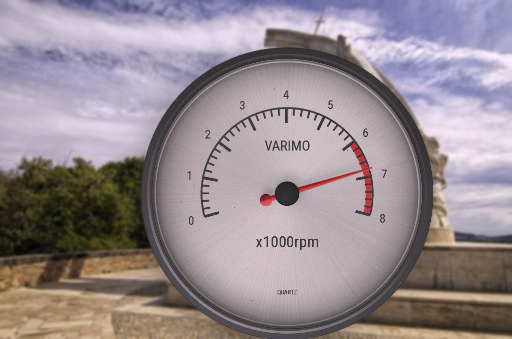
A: 6800 rpm
